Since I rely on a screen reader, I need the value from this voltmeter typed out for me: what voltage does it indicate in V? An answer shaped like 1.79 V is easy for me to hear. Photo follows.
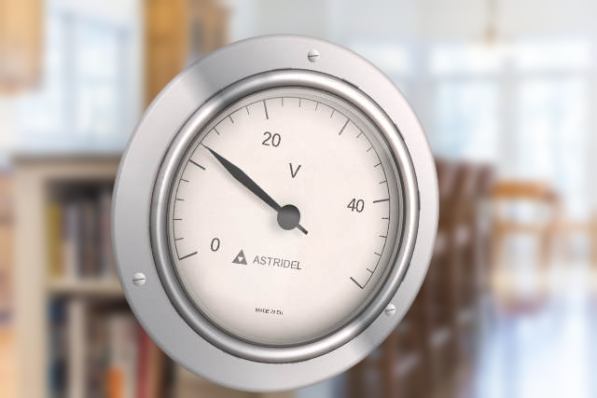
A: 12 V
